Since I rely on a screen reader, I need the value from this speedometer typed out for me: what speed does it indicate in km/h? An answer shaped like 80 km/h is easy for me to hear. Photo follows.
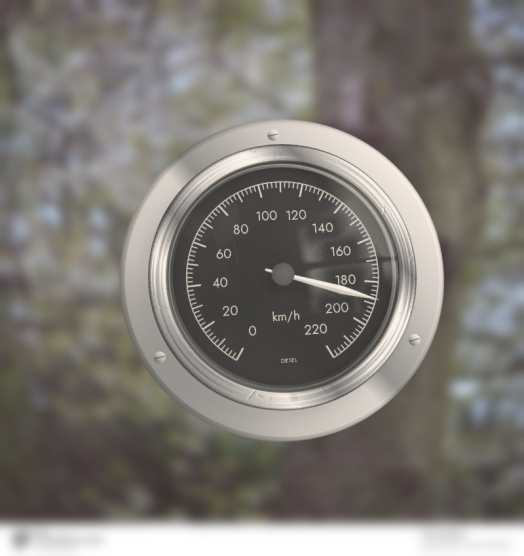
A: 188 km/h
